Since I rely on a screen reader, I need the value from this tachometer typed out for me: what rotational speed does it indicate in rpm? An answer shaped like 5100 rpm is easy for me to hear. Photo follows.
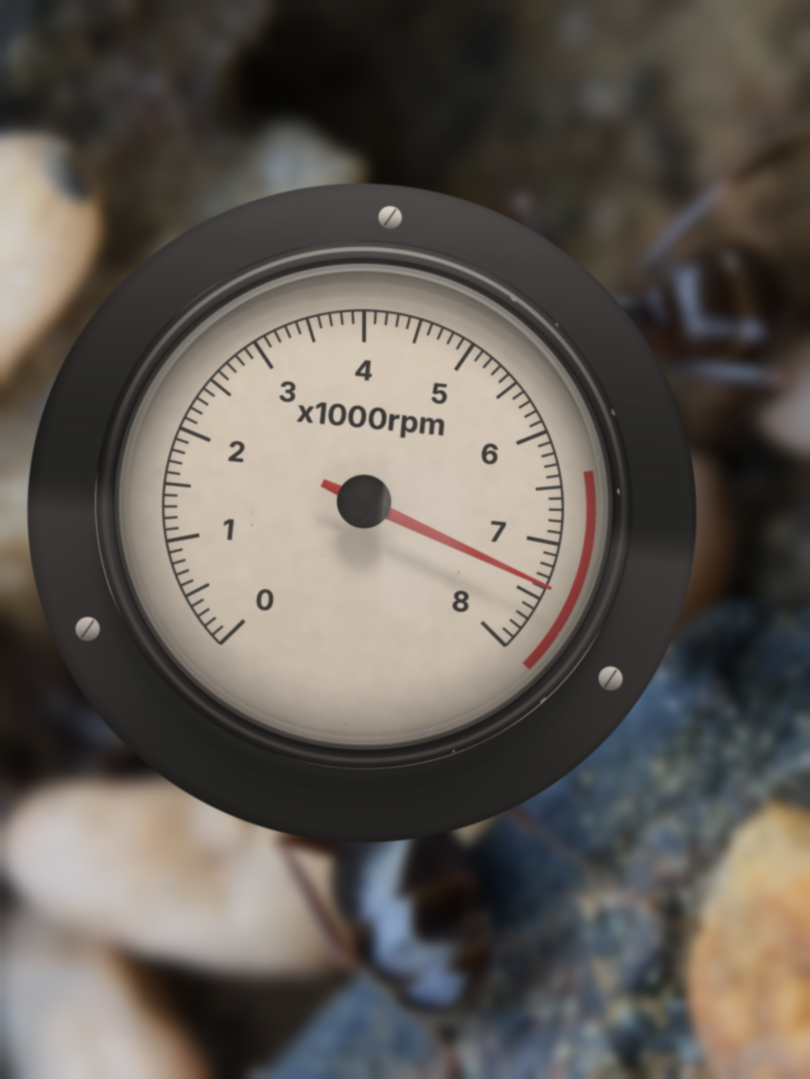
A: 7400 rpm
